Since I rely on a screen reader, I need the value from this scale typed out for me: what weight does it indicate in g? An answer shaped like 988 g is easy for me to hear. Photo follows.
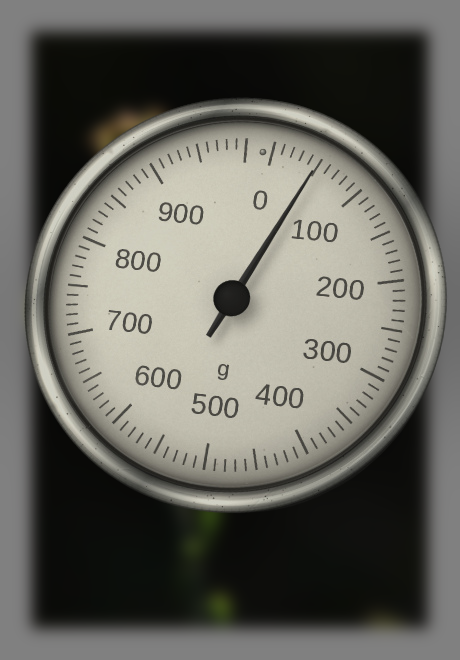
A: 50 g
